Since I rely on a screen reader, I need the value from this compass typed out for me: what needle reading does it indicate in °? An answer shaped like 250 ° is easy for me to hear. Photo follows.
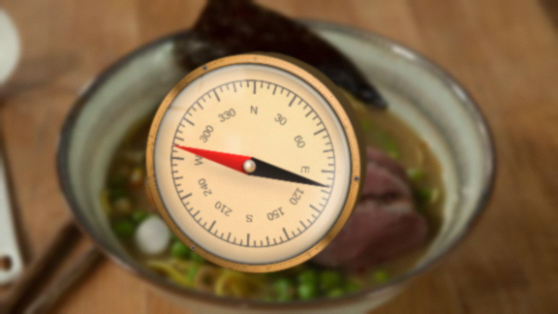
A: 280 °
